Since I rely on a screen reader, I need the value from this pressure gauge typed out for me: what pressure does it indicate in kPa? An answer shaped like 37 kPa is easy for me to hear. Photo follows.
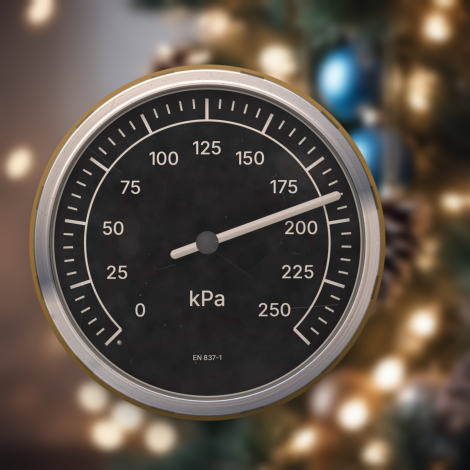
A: 190 kPa
